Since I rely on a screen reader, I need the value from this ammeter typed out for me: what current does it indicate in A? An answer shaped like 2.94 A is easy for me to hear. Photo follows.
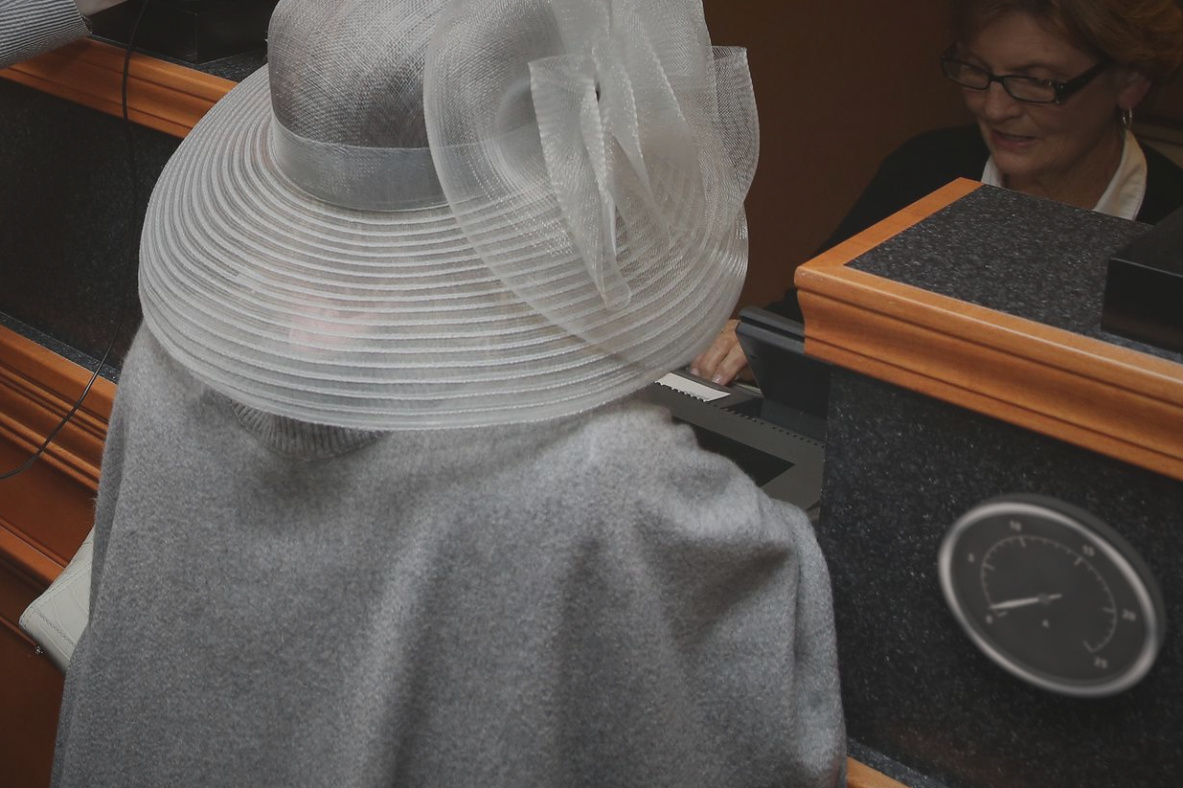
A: 1 A
